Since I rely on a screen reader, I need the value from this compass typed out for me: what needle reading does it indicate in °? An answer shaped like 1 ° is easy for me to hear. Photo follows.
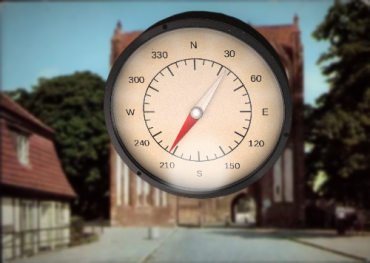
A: 215 °
